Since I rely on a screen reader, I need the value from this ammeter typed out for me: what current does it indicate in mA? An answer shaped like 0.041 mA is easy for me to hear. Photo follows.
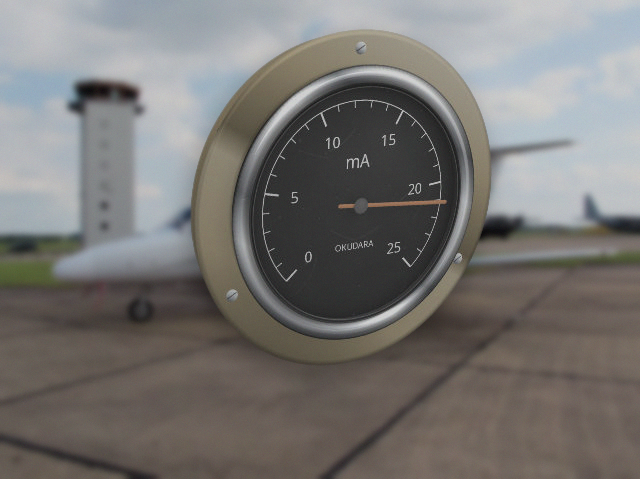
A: 21 mA
